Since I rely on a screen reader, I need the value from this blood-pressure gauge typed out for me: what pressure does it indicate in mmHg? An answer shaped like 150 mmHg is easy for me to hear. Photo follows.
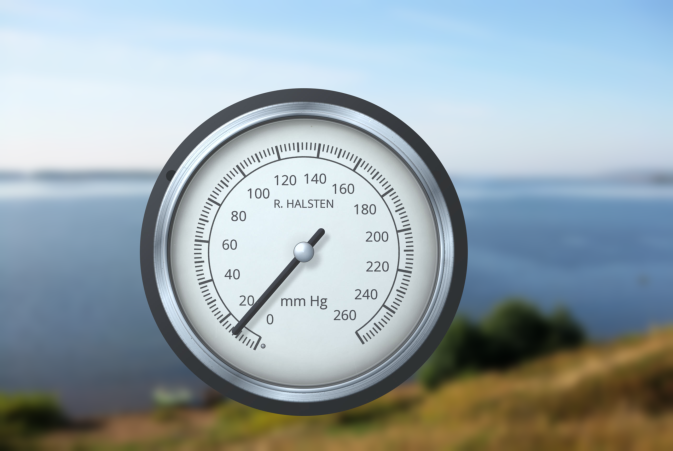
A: 12 mmHg
